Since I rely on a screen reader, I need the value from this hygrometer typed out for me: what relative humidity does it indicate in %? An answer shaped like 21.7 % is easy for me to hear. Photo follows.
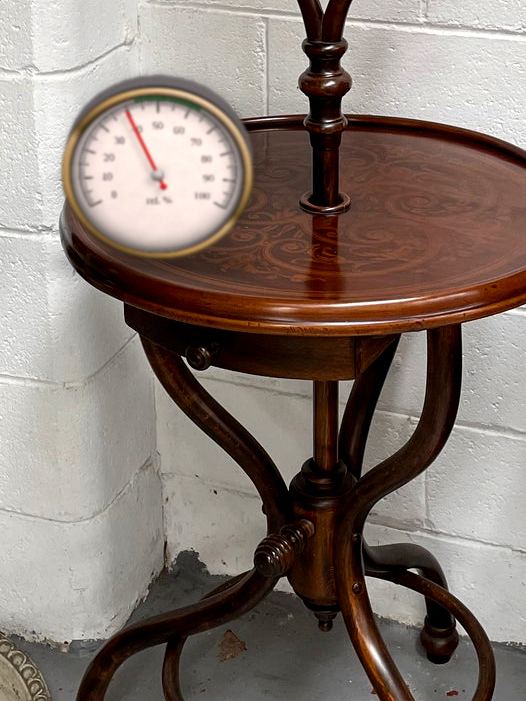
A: 40 %
